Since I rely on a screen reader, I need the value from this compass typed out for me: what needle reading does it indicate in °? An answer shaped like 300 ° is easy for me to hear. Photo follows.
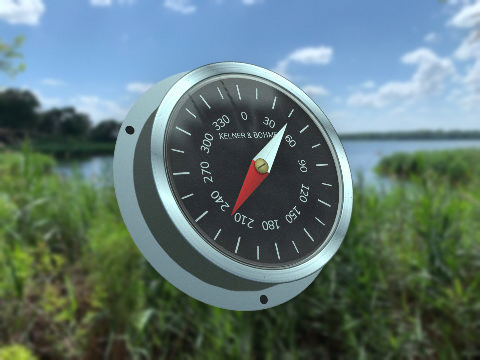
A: 225 °
